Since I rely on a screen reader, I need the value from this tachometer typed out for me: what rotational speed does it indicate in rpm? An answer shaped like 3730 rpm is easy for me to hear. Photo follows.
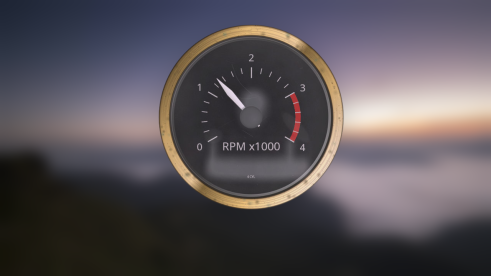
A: 1300 rpm
